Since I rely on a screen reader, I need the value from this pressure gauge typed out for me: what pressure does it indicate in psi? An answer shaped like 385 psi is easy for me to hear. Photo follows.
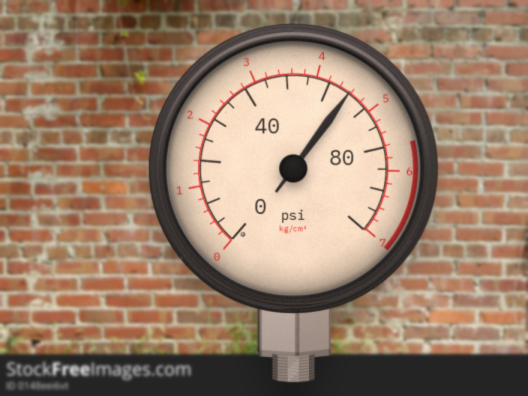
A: 65 psi
